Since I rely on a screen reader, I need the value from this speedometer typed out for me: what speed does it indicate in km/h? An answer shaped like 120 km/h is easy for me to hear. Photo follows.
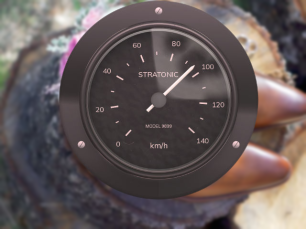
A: 95 km/h
